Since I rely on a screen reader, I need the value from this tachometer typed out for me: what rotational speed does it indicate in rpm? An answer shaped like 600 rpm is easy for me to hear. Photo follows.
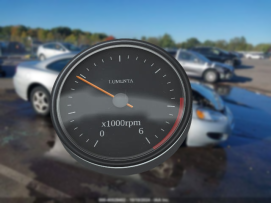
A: 1900 rpm
